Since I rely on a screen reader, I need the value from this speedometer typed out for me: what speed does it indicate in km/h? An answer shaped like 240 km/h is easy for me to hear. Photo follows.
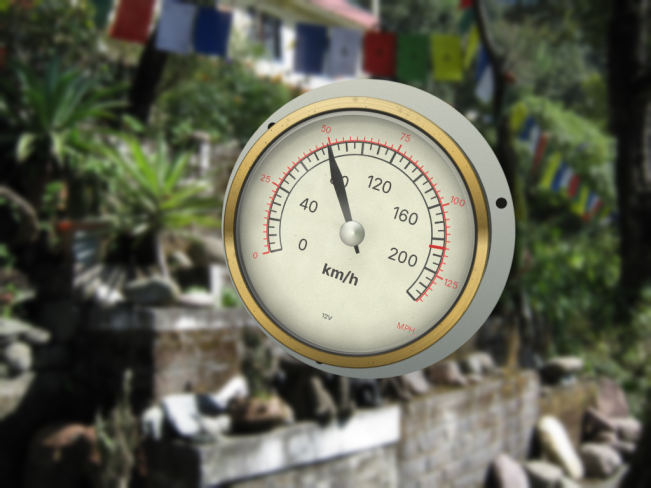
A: 80 km/h
